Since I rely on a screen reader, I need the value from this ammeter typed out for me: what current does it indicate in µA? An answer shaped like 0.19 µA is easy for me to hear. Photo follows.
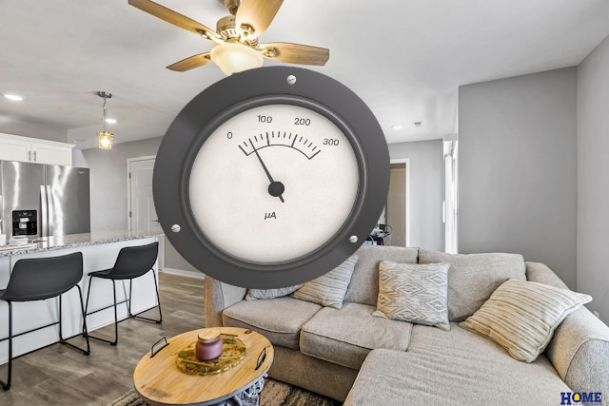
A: 40 µA
